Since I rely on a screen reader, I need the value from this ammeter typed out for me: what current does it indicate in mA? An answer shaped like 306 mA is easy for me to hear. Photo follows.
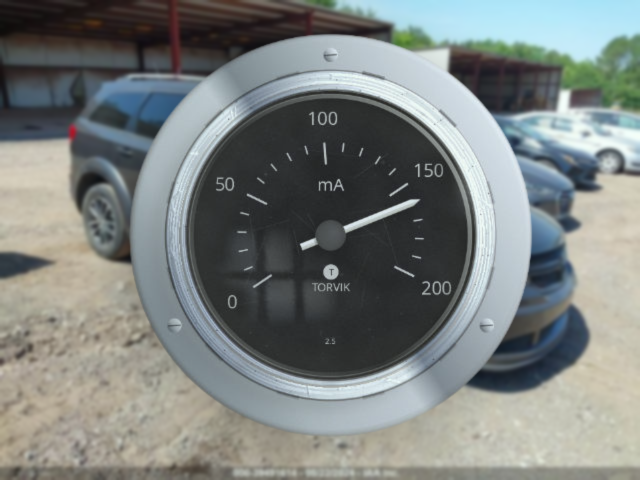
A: 160 mA
